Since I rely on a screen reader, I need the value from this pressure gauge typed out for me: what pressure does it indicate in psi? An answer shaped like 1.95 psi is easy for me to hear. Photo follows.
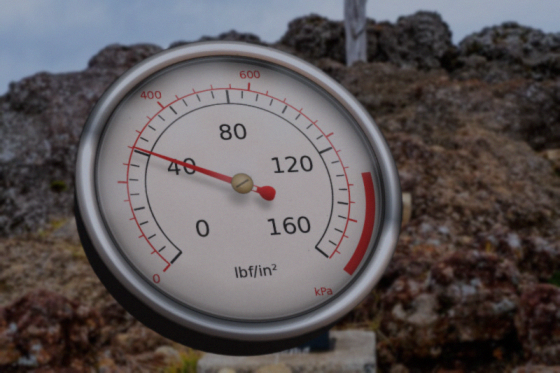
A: 40 psi
